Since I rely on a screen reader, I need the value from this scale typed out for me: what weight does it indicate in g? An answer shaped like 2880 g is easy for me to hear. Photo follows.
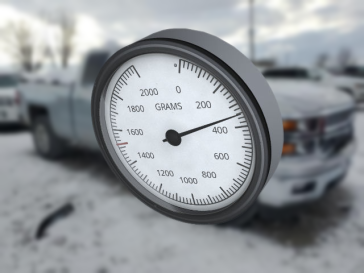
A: 340 g
